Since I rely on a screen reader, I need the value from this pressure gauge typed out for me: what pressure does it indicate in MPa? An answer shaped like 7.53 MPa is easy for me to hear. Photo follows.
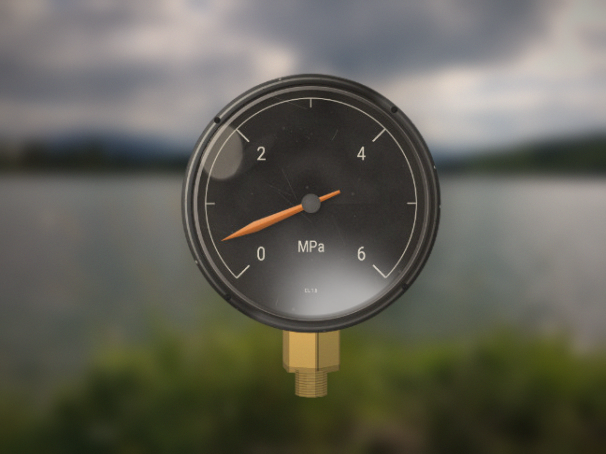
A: 0.5 MPa
